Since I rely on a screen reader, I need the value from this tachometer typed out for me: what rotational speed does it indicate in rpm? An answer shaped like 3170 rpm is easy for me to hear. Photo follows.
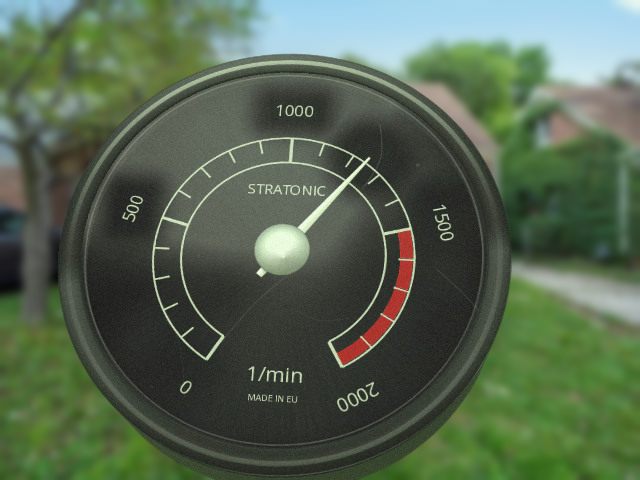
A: 1250 rpm
